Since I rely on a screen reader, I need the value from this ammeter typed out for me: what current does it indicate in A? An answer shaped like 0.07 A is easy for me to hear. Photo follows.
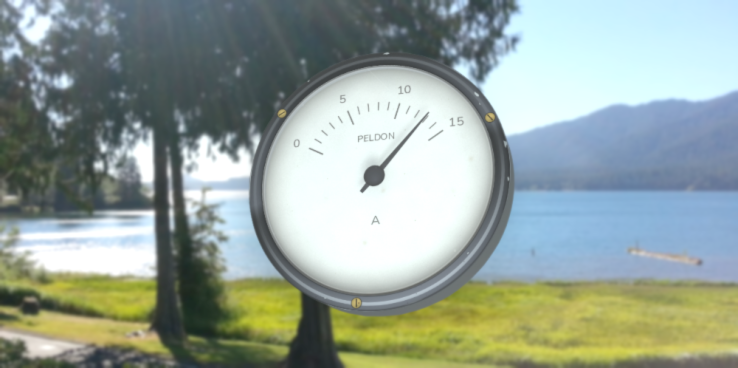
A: 13 A
